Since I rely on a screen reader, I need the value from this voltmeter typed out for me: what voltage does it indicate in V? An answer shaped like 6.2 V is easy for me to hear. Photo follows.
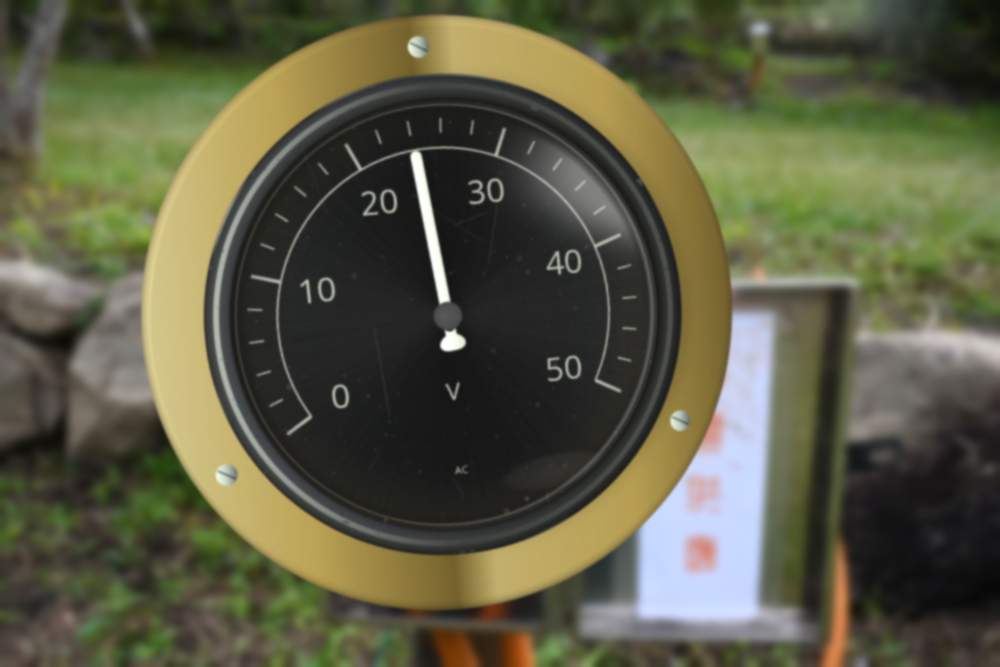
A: 24 V
